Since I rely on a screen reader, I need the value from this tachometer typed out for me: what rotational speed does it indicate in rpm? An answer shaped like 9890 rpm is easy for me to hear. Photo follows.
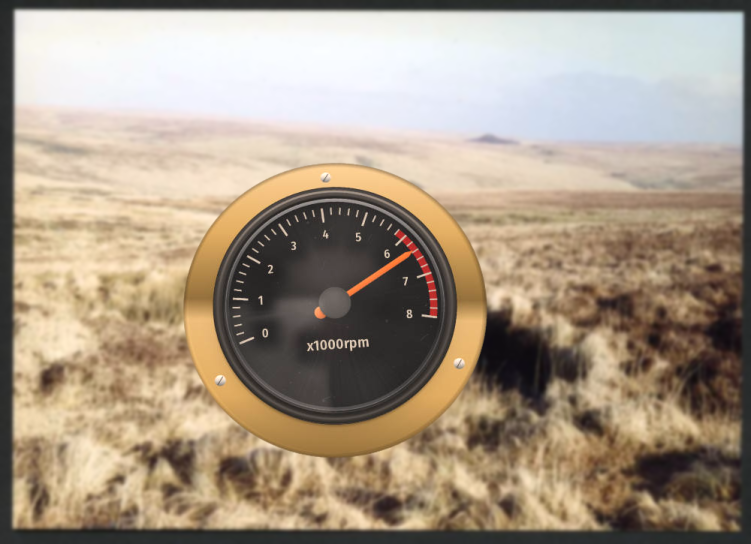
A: 6400 rpm
